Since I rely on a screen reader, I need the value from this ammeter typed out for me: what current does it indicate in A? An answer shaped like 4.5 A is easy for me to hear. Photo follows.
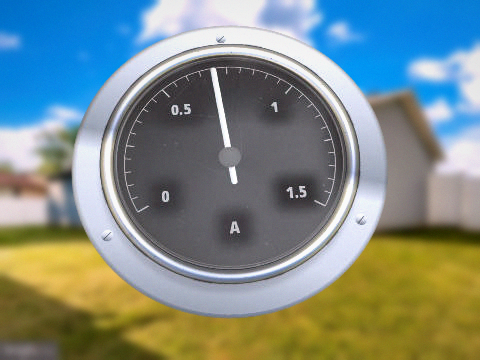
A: 0.7 A
